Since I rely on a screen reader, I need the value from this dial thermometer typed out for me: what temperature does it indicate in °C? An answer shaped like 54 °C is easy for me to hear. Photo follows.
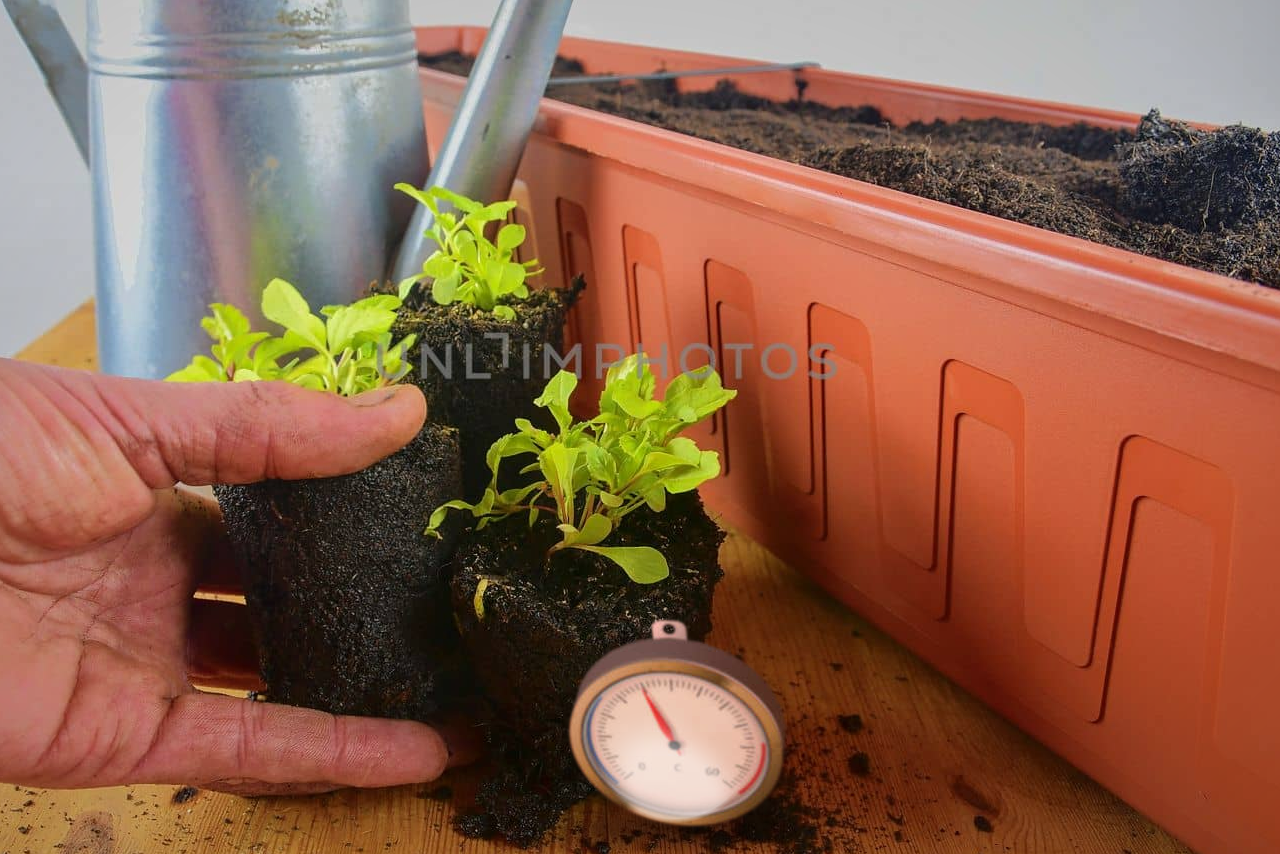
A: 25 °C
